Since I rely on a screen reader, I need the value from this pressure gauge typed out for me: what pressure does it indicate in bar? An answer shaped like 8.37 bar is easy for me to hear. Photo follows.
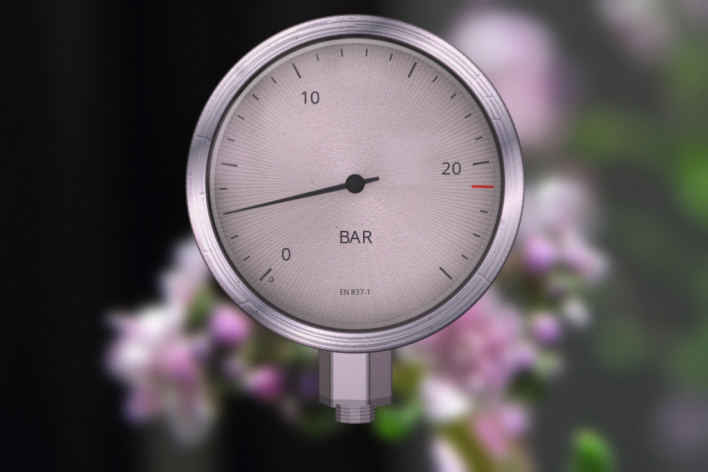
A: 3 bar
